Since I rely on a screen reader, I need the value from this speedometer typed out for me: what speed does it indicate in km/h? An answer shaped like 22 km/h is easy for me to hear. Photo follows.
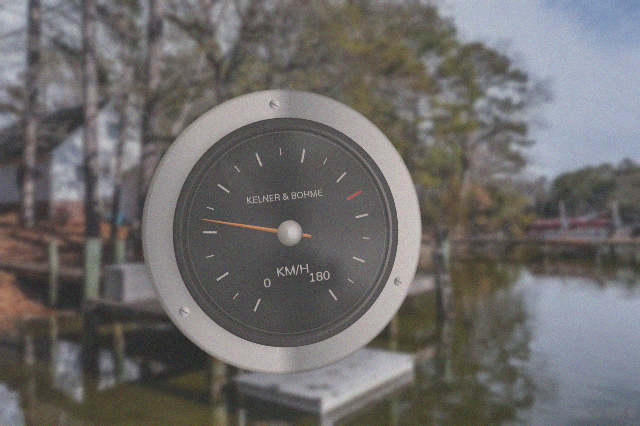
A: 45 km/h
